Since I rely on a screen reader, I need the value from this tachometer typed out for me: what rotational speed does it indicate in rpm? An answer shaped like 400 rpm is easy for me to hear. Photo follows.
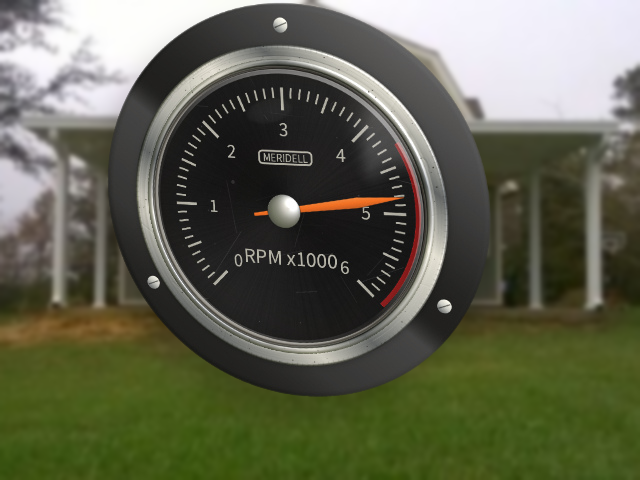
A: 4800 rpm
